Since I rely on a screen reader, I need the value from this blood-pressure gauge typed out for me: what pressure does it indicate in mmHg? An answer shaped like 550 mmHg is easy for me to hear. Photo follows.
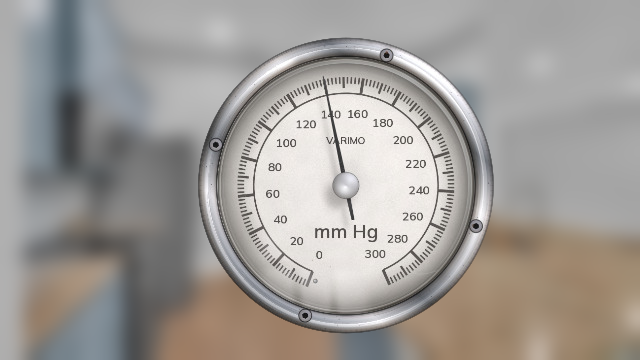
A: 140 mmHg
